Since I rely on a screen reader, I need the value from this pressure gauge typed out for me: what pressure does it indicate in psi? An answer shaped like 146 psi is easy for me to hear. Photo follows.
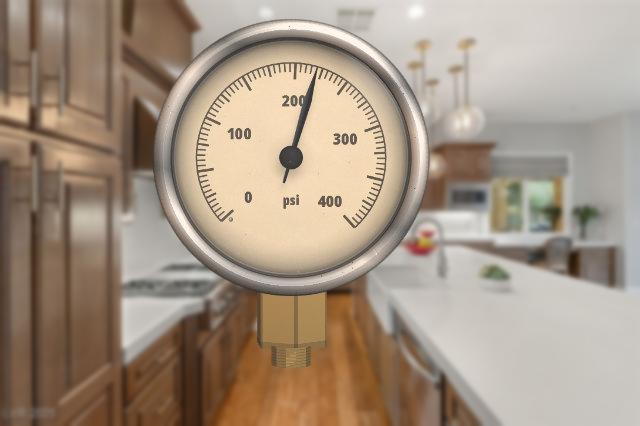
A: 220 psi
